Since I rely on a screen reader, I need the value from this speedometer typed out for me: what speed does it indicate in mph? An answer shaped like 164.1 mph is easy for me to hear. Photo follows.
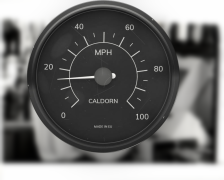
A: 15 mph
